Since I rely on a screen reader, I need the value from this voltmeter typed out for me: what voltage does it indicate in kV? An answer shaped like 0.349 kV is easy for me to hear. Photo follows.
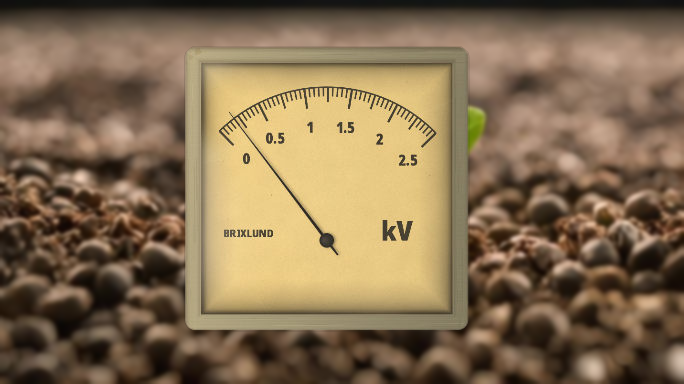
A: 0.2 kV
